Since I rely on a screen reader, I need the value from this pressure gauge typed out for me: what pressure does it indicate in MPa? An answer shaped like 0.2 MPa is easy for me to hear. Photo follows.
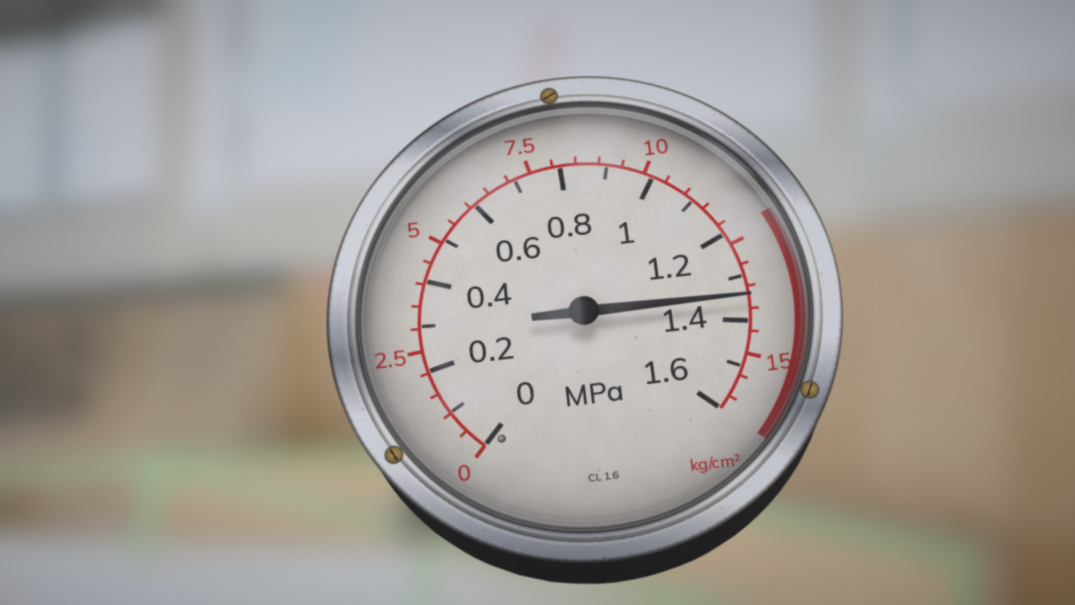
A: 1.35 MPa
